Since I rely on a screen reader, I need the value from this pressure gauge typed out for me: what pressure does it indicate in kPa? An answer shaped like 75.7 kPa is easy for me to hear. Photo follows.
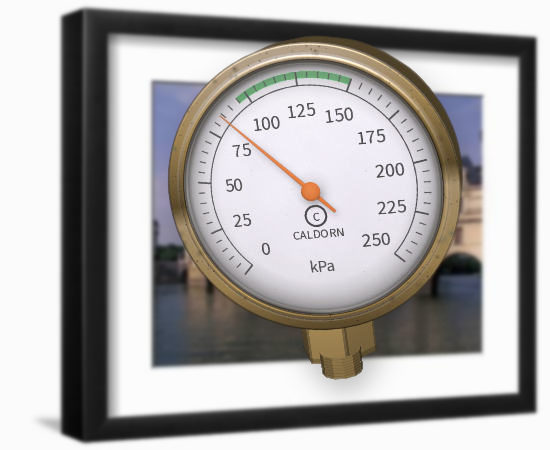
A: 85 kPa
